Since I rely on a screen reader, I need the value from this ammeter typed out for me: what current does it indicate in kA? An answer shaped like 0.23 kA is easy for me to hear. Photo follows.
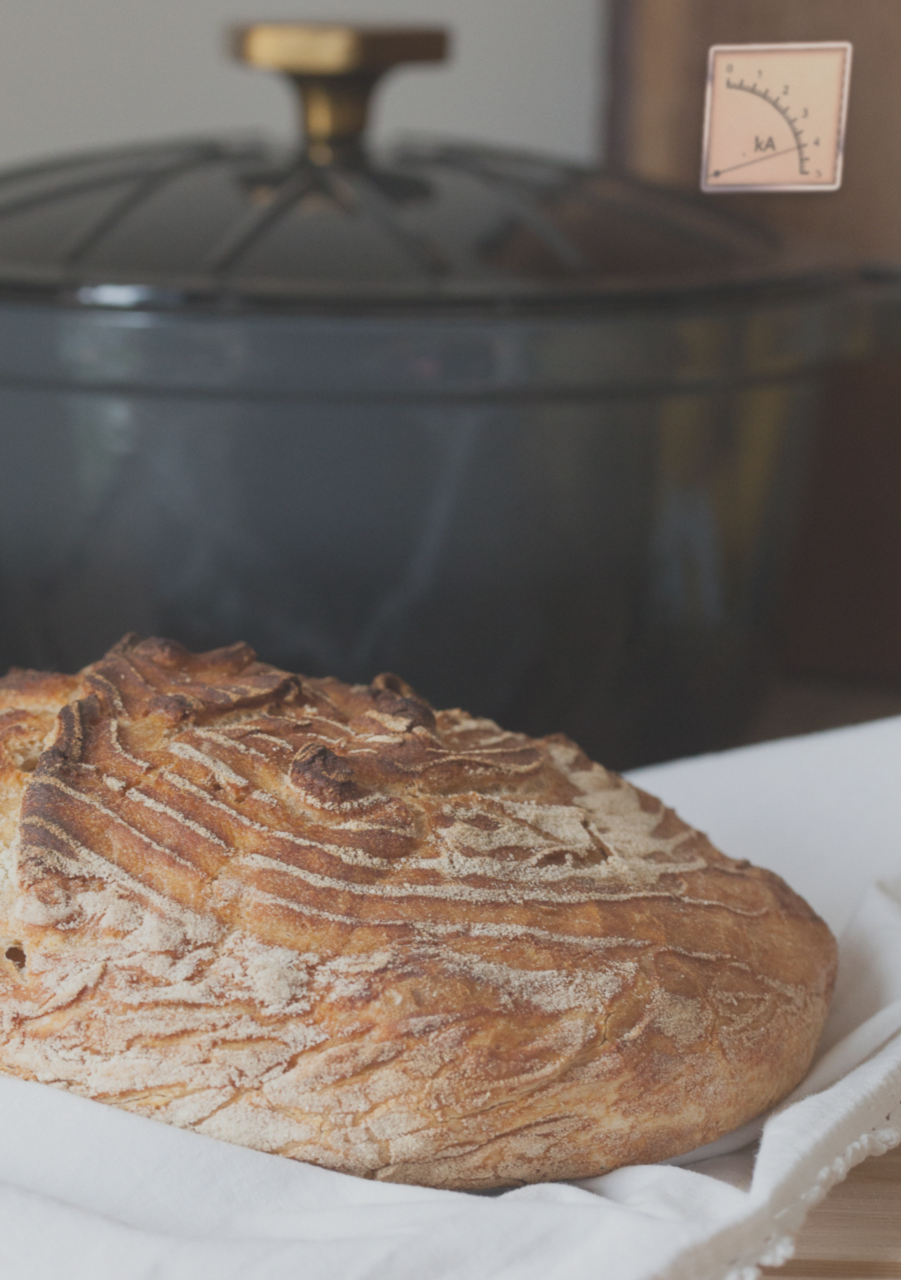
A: 4 kA
